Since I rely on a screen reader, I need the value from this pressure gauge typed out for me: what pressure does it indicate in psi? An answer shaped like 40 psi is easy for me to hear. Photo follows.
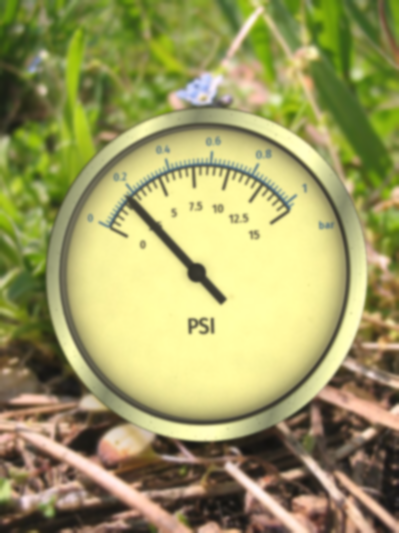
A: 2.5 psi
